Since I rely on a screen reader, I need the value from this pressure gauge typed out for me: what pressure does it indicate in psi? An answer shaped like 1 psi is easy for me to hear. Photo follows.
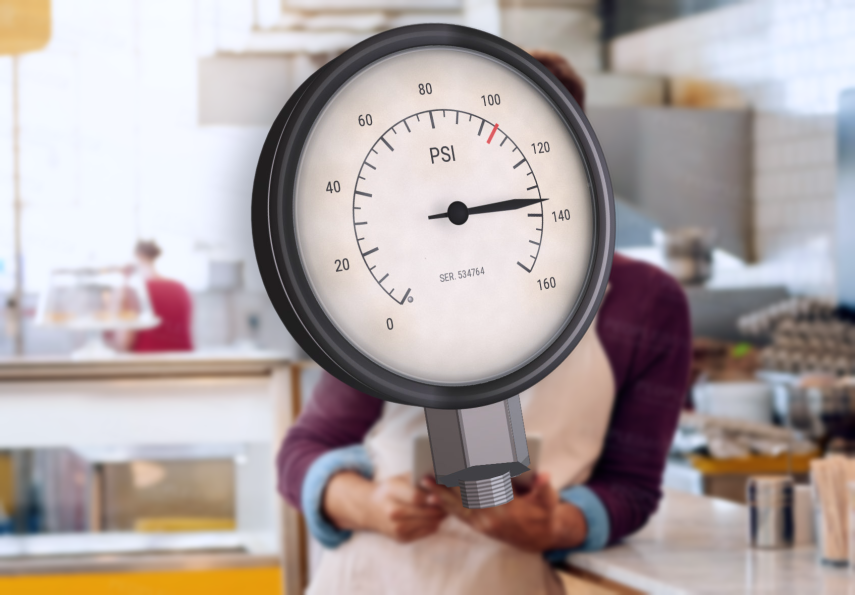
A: 135 psi
